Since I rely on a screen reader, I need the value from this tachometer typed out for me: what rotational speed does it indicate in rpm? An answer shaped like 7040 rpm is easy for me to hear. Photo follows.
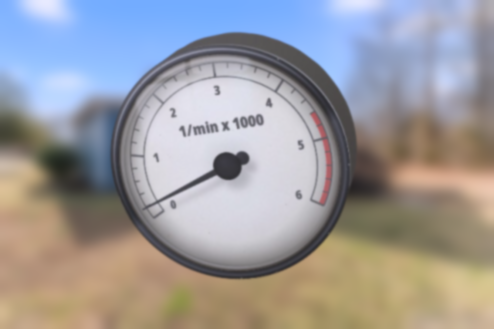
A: 200 rpm
